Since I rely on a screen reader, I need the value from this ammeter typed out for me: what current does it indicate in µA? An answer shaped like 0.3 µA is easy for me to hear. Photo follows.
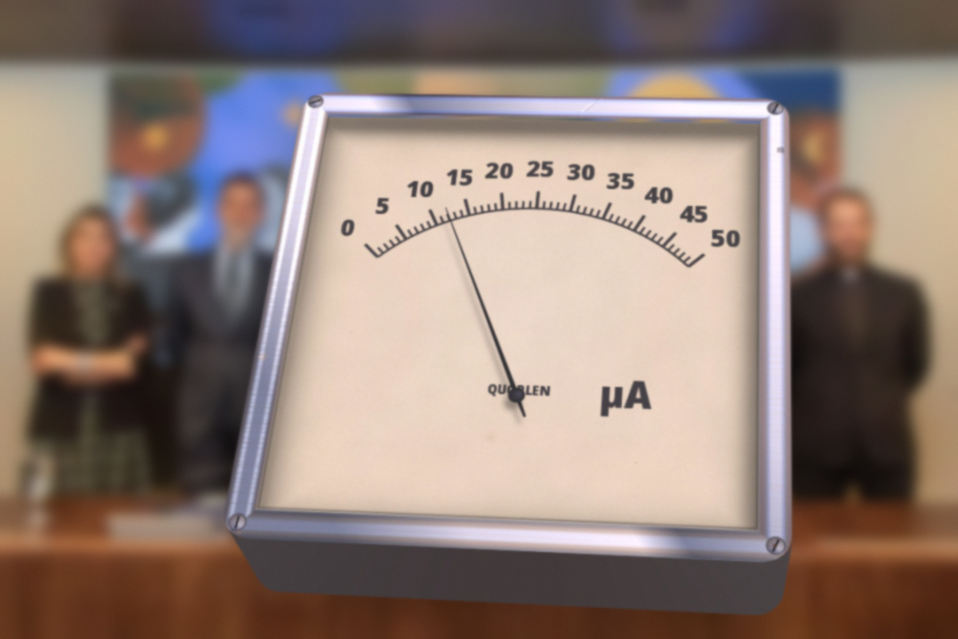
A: 12 µA
